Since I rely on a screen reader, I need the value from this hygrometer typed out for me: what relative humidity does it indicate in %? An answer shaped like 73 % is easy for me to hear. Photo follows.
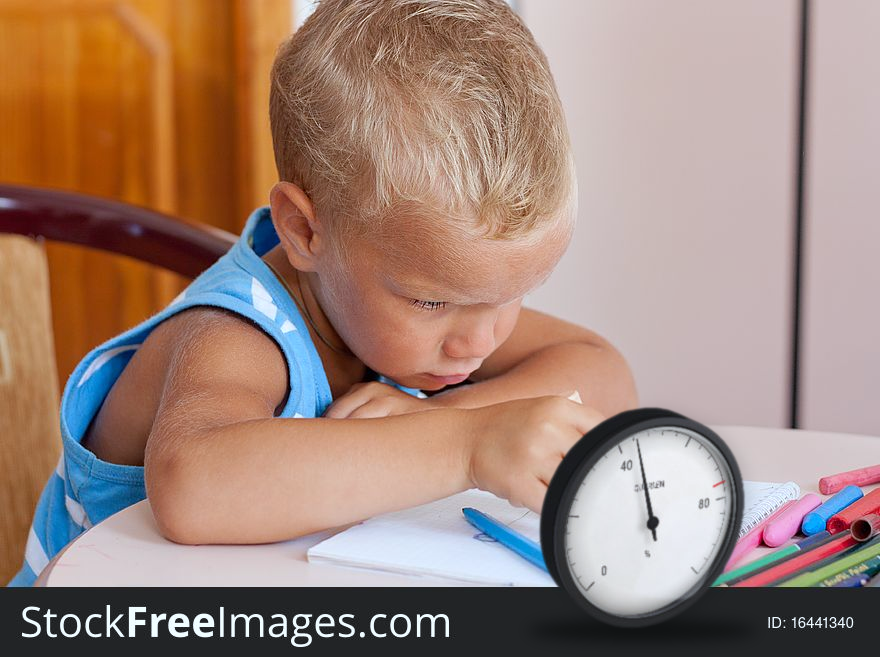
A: 44 %
